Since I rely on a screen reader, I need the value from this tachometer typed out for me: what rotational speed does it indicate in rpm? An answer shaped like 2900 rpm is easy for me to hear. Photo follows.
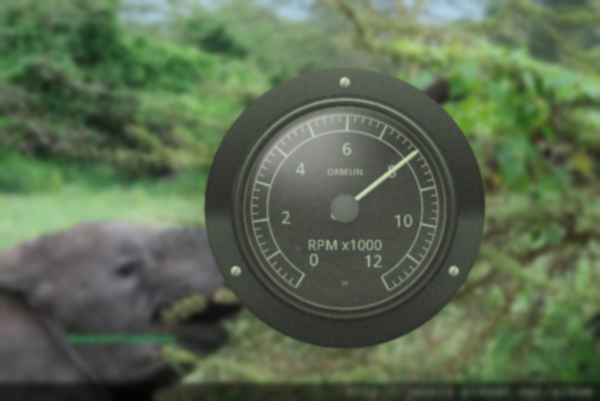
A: 8000 rpm
